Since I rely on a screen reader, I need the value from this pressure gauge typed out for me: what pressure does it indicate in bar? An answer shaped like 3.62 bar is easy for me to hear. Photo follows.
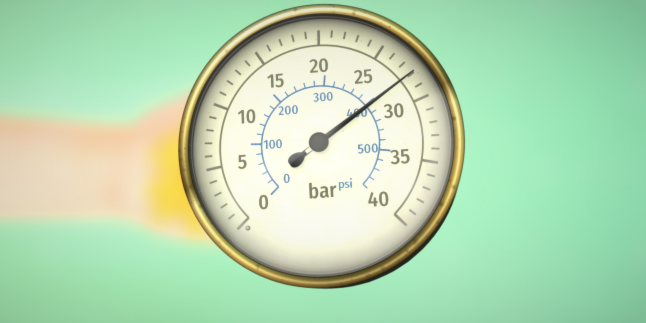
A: 28 bar
